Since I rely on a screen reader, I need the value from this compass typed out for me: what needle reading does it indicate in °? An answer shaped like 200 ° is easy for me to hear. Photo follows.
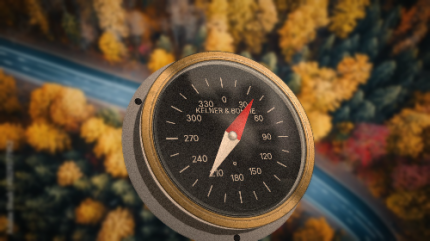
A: 37.5 °
